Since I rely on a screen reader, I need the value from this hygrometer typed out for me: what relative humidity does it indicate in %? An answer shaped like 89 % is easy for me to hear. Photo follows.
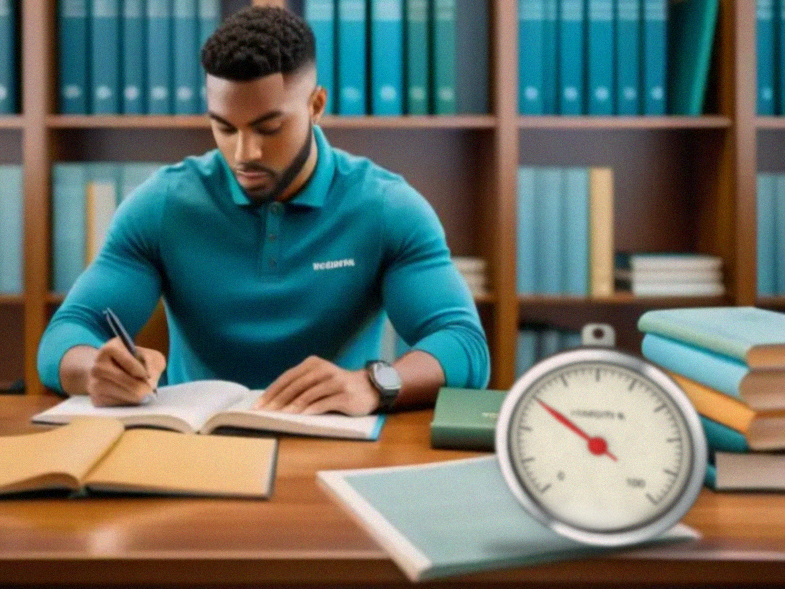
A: 30 %
